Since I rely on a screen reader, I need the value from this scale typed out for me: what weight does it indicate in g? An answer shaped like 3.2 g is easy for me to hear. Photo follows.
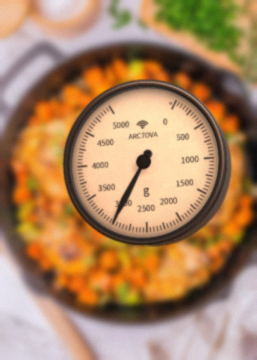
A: 3000 g
